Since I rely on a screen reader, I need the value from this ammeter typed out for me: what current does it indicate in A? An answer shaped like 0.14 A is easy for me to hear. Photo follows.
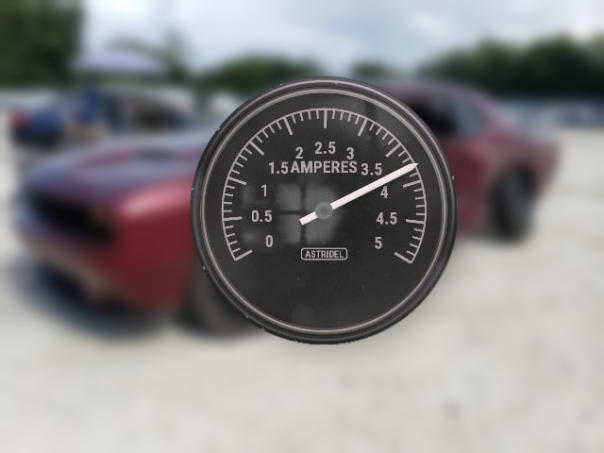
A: 3.8 A
